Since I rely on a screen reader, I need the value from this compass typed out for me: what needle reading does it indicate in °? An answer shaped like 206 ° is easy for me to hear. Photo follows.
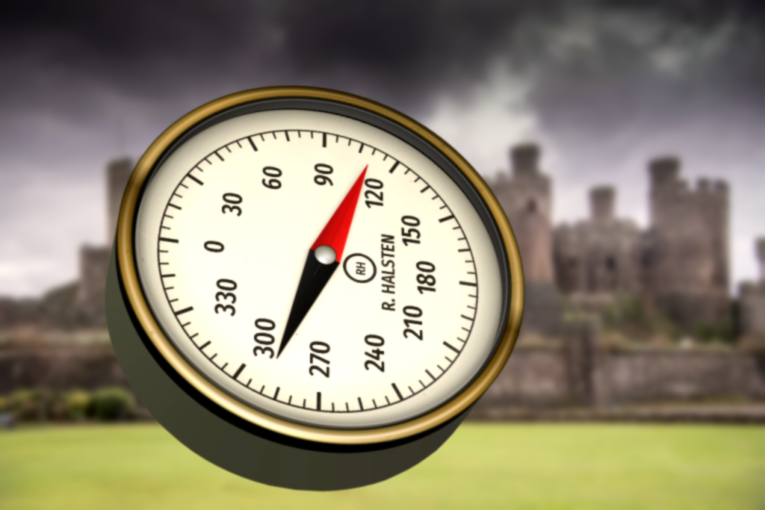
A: 110 °
